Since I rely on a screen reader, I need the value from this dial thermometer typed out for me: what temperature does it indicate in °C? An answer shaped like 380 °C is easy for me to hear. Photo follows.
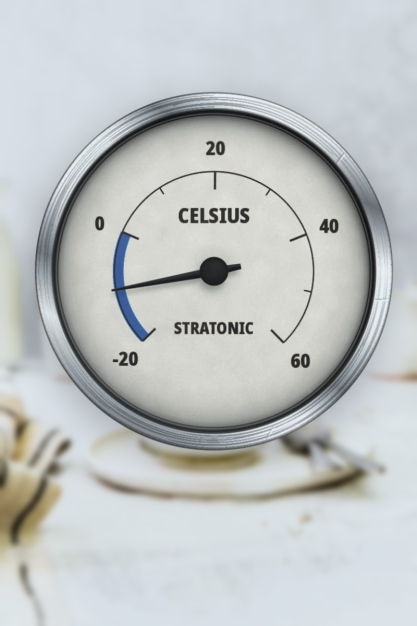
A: -10 °C
